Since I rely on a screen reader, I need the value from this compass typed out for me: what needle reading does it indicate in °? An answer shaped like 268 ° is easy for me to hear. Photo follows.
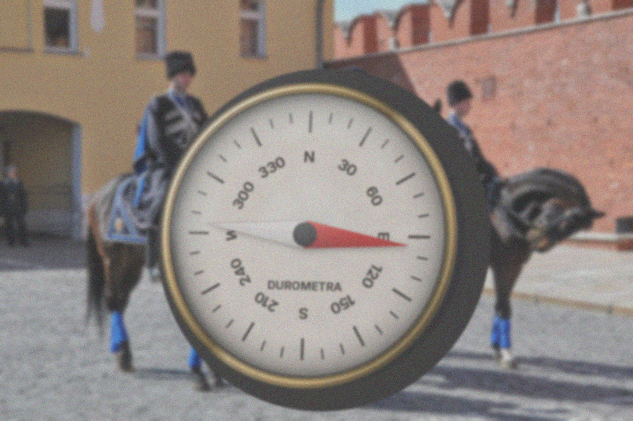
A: 95 °
